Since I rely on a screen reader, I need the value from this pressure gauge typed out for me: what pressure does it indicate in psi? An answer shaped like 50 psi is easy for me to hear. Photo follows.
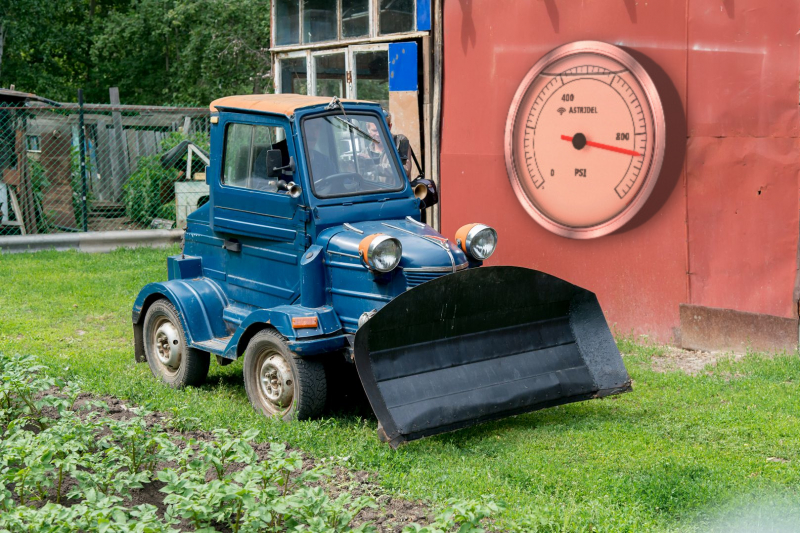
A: 860 psi
